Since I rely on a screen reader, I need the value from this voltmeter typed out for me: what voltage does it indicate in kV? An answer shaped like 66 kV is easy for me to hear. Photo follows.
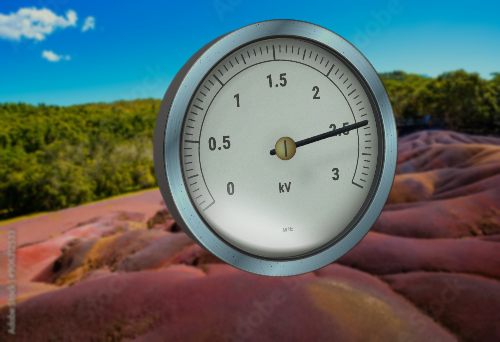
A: 2.5 kV
